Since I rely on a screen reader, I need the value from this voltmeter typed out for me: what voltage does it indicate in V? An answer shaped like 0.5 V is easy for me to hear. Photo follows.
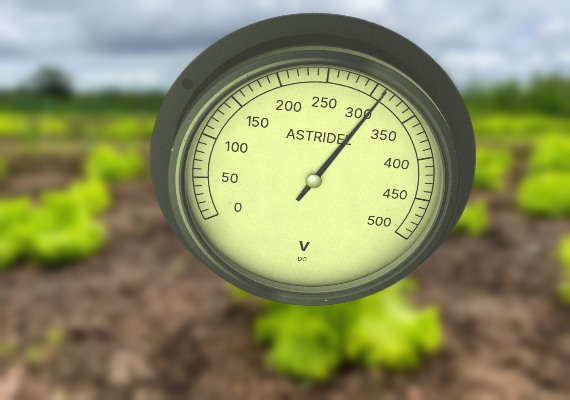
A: 310 V
